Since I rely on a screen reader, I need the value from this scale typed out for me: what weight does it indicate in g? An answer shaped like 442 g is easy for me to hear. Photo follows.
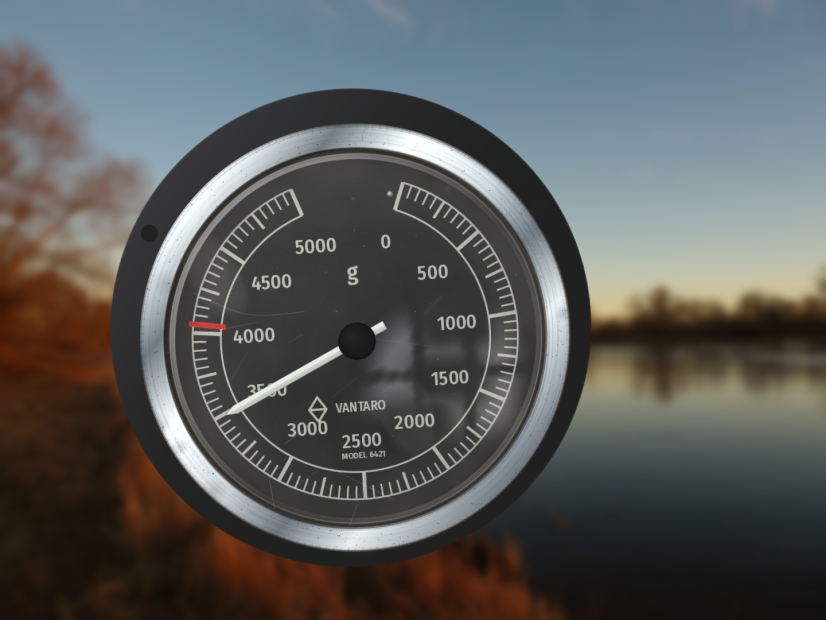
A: 3500 g
